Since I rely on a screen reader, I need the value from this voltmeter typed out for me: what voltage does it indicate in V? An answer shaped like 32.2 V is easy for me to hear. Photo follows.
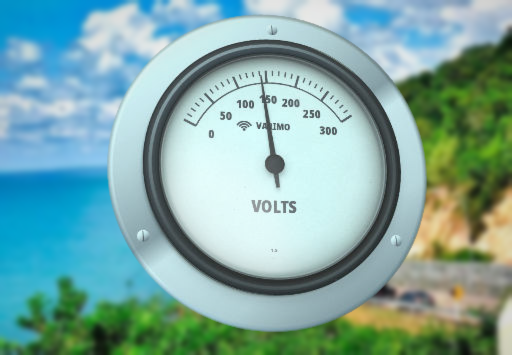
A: 140 V
